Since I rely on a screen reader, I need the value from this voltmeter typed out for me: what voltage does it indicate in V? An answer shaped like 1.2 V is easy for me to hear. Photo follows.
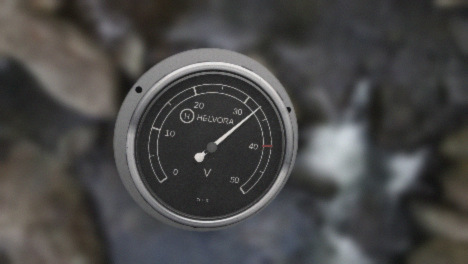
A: 32.5 V
